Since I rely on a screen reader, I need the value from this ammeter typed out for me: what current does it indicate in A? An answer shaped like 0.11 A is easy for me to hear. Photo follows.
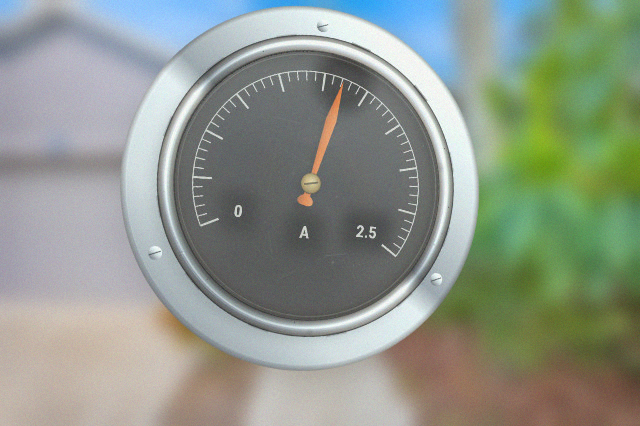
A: 1.35 A
